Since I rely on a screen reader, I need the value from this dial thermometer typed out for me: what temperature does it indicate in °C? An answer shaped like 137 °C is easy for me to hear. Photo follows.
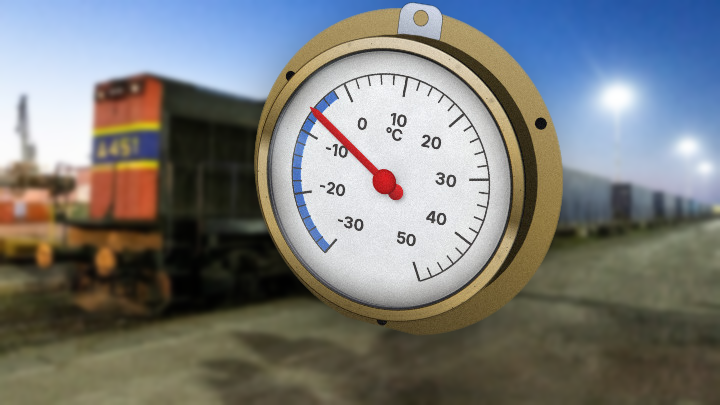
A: -6 °C
